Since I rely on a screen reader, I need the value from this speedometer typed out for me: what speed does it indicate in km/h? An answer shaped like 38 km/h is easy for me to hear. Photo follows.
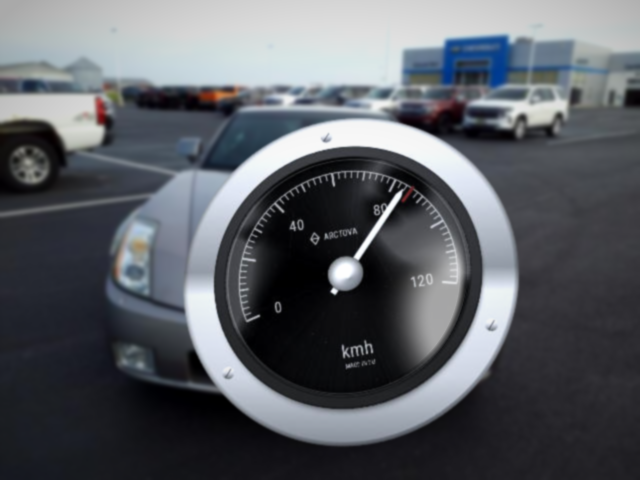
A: 84 km/h
